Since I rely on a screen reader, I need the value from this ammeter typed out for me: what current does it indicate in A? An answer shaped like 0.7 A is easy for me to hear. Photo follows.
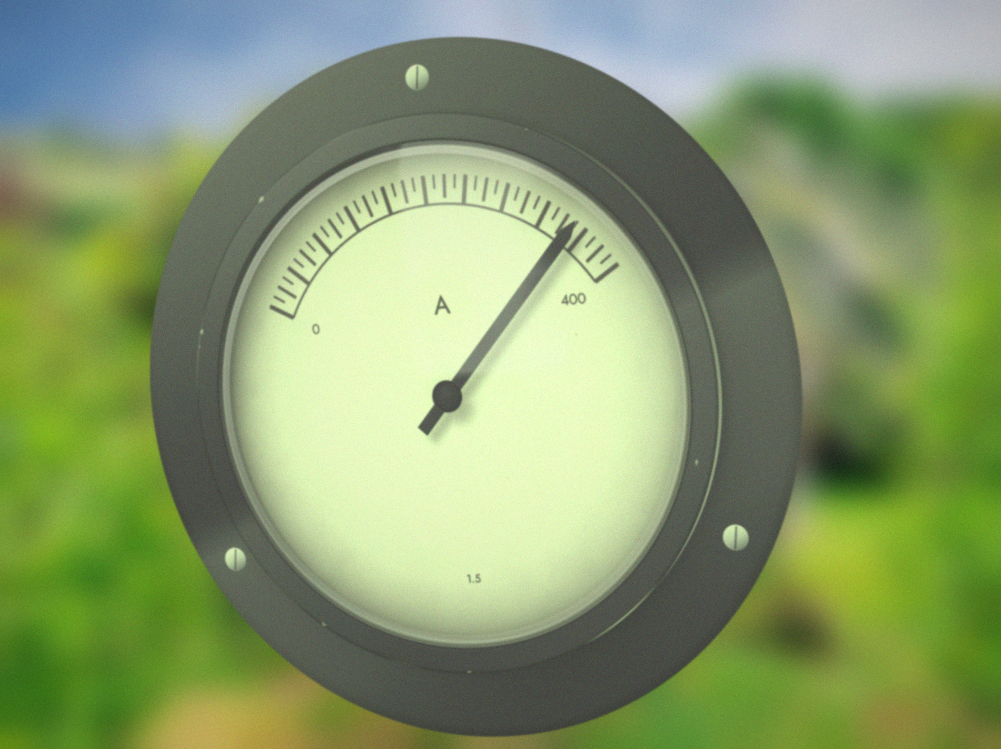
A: 350 A
